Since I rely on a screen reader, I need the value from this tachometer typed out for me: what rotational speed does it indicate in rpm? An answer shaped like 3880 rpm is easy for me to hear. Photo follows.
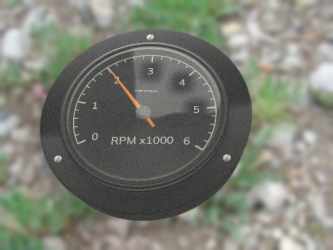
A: 2000 rpm
